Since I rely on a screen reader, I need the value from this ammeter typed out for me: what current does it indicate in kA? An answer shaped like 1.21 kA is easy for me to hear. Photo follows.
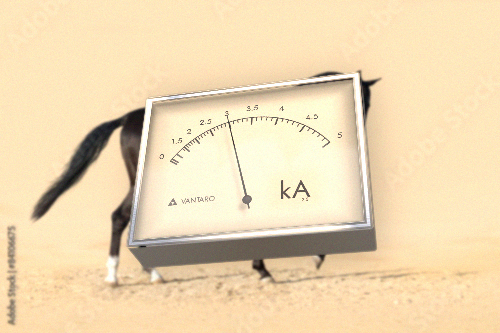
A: 3 kA
